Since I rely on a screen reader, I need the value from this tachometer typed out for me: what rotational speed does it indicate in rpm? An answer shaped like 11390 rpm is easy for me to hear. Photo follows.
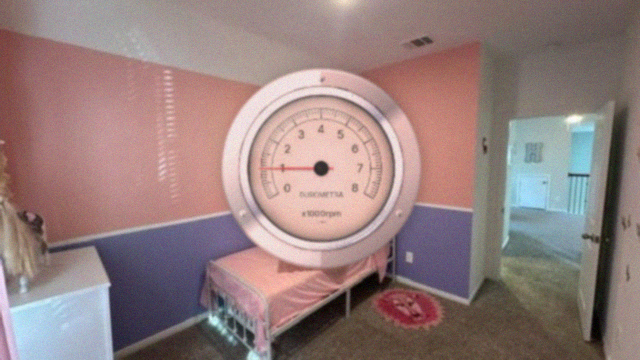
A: 1000 rpm
